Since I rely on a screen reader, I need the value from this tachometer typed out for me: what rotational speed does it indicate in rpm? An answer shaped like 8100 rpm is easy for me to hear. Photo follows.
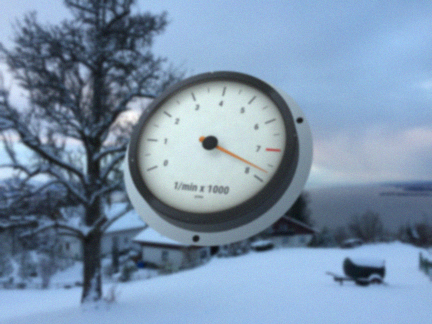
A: 7750 rpm
